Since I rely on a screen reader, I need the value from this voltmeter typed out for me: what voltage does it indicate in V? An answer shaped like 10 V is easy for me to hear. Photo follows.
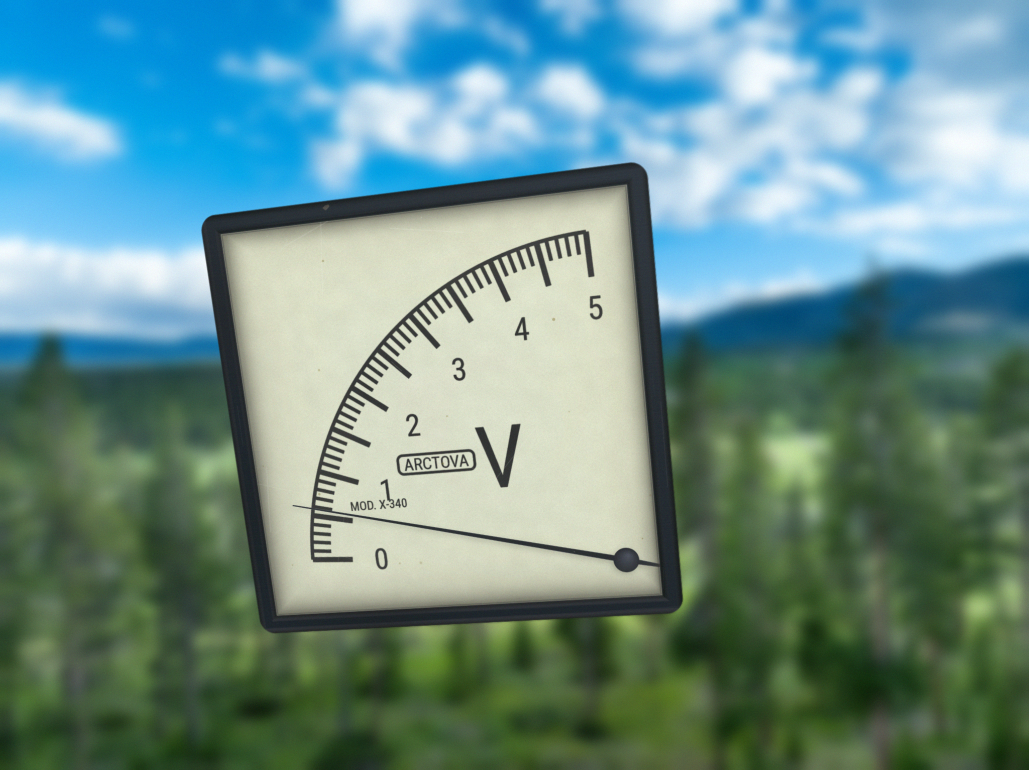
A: 0.6 V
